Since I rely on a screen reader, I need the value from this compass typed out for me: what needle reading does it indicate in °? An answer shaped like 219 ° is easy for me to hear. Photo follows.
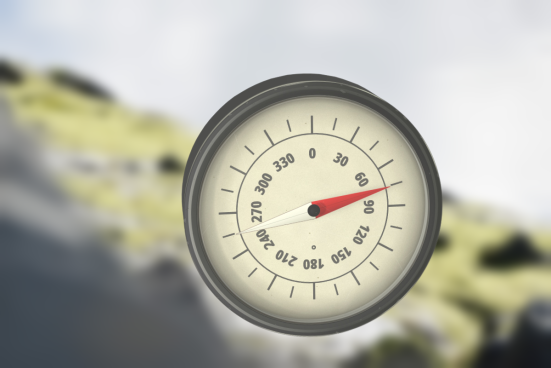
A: 75 °
